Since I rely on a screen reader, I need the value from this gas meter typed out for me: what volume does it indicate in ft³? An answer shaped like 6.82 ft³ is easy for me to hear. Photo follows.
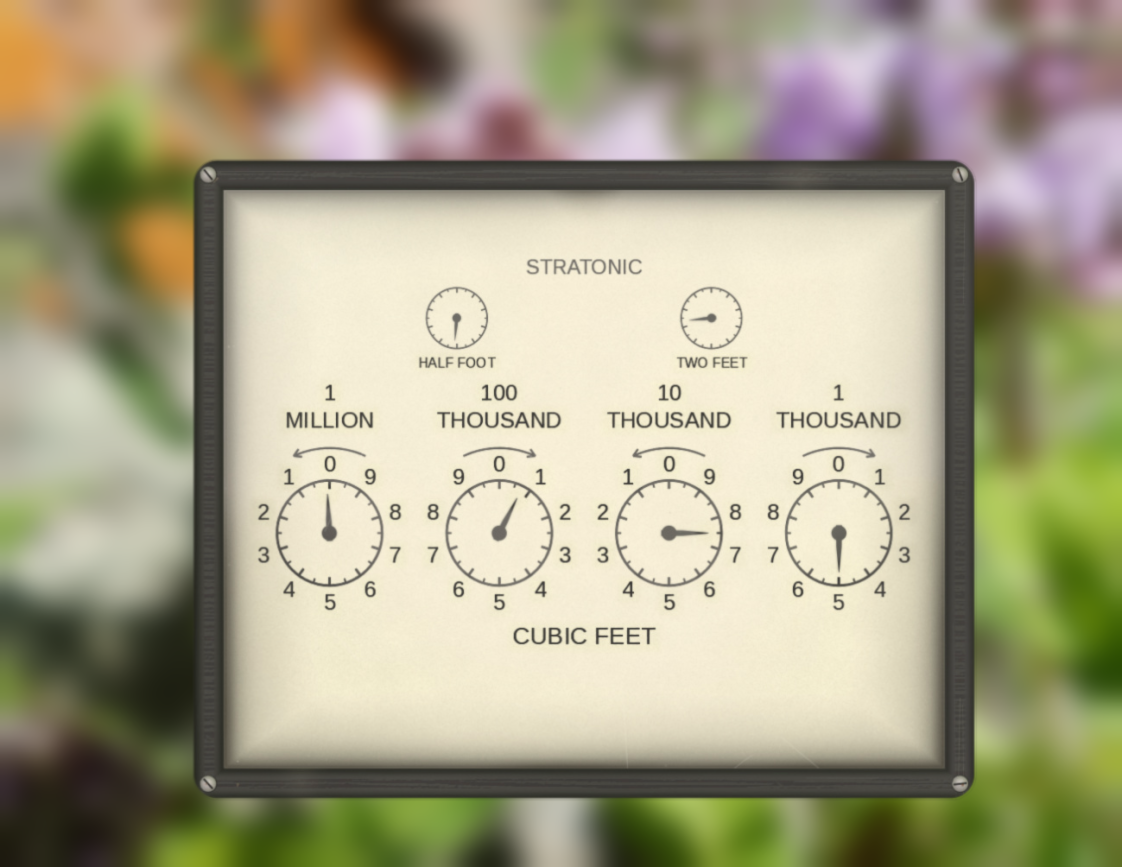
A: 7500 ft³
